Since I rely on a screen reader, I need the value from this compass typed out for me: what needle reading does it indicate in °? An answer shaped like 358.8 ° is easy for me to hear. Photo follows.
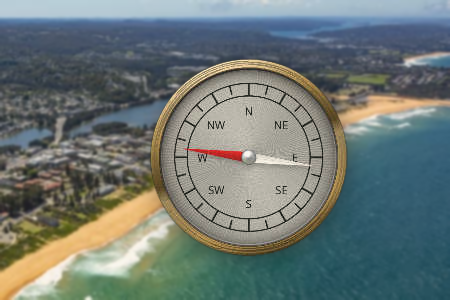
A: 277.5 °
